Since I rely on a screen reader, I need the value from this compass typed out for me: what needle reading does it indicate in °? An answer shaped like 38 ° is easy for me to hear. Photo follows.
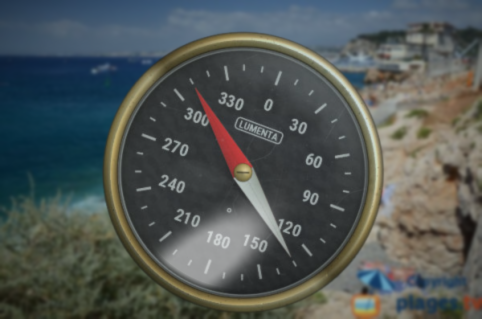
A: 310 °
